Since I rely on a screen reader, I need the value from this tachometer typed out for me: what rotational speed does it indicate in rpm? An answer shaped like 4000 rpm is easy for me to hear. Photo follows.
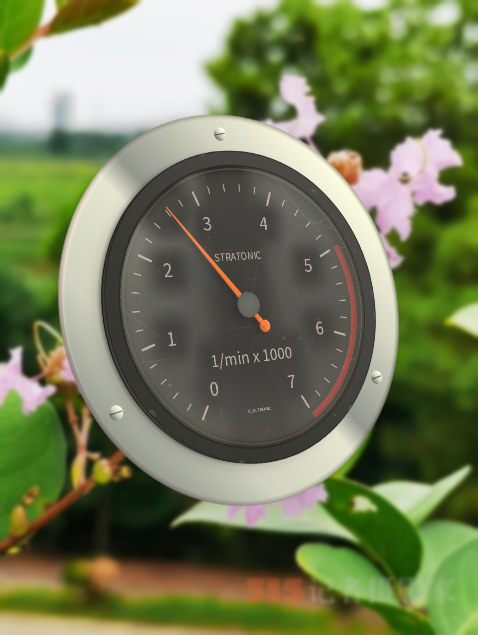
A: 2600 rpm
